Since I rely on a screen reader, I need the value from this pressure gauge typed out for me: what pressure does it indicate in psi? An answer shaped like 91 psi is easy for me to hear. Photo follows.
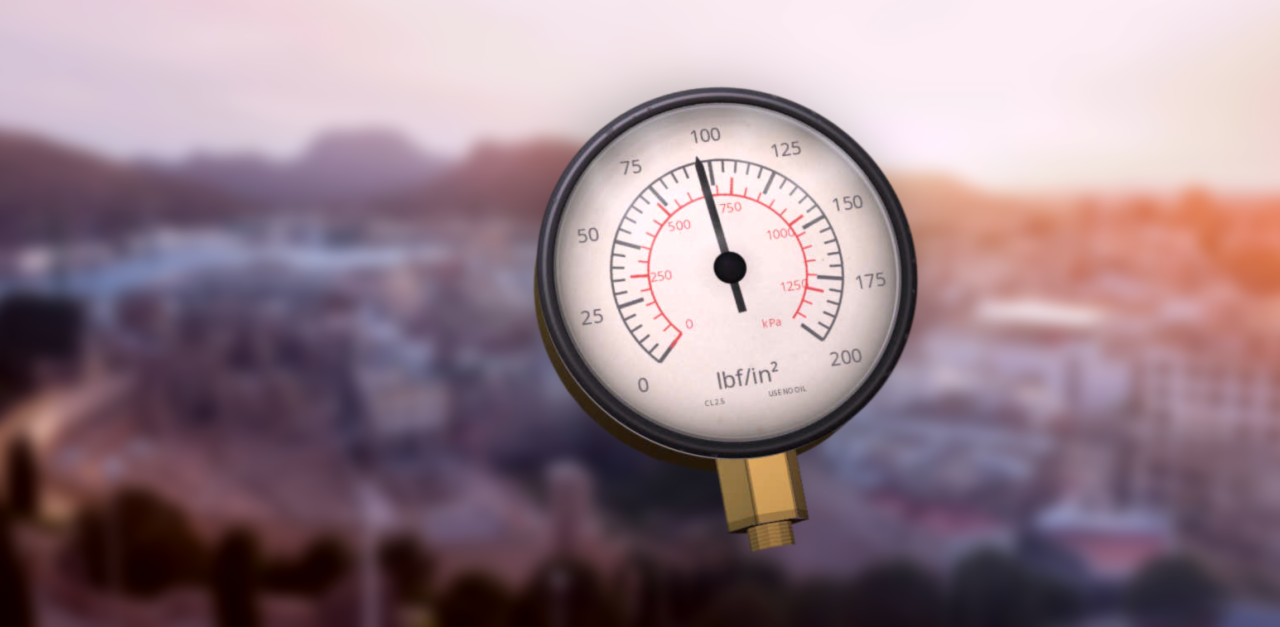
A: 95 psi
